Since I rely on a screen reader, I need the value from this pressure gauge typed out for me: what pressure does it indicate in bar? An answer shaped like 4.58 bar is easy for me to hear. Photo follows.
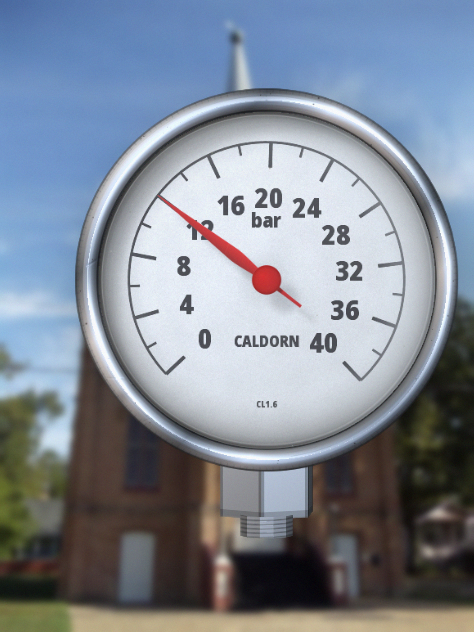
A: 12 bar
